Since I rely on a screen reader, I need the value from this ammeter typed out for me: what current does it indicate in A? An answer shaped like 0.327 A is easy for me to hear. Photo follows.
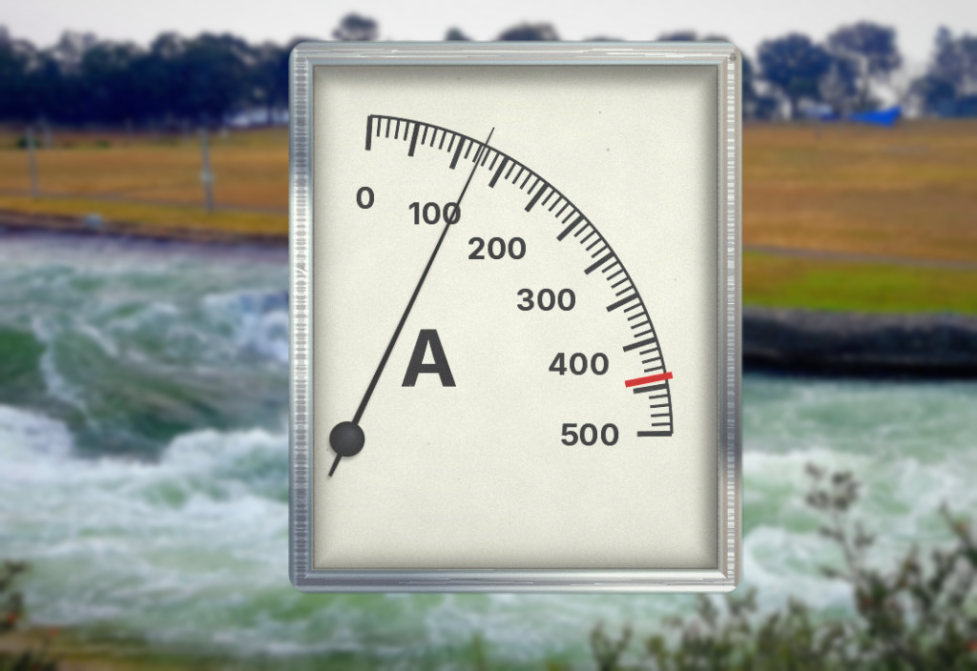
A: 125 A
